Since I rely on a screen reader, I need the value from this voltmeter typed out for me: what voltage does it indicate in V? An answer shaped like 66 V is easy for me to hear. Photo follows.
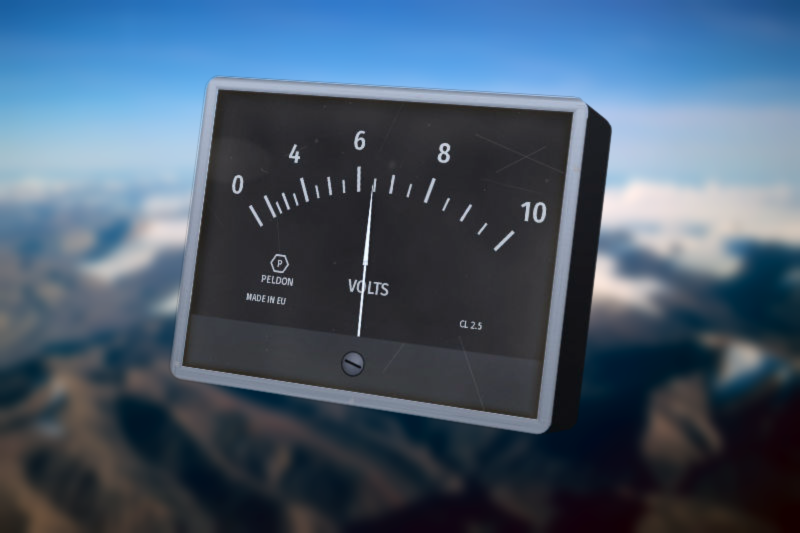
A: 6.5 V
